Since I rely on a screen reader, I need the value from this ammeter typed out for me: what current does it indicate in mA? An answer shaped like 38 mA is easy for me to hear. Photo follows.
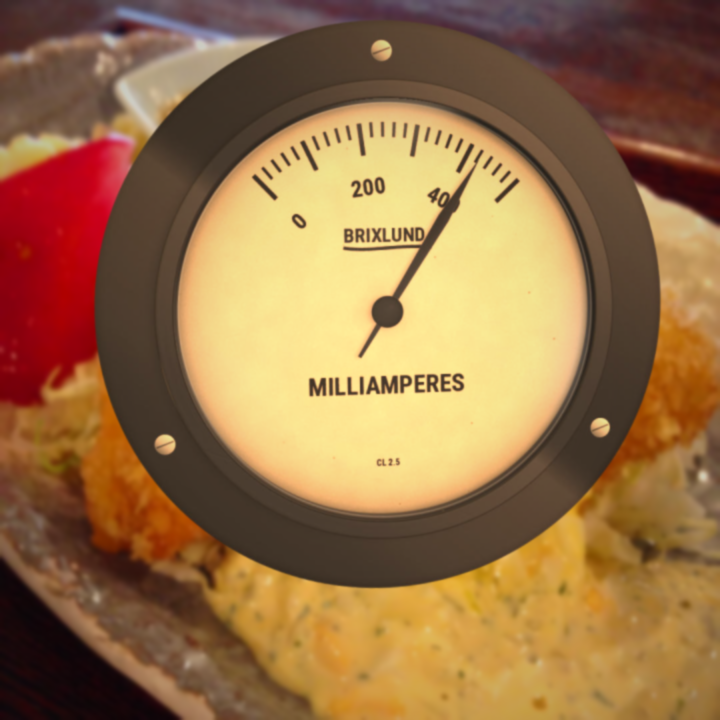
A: 420 mA
